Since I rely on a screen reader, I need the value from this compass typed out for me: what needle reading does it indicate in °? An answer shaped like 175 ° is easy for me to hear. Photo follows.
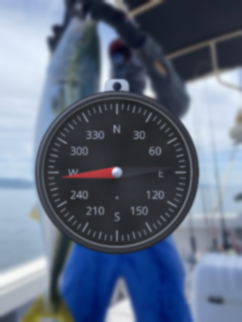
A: 265 °
